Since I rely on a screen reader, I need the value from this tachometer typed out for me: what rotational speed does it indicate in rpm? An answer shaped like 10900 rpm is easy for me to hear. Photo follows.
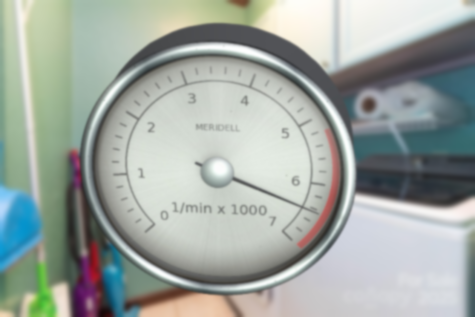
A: 6400 rpm
